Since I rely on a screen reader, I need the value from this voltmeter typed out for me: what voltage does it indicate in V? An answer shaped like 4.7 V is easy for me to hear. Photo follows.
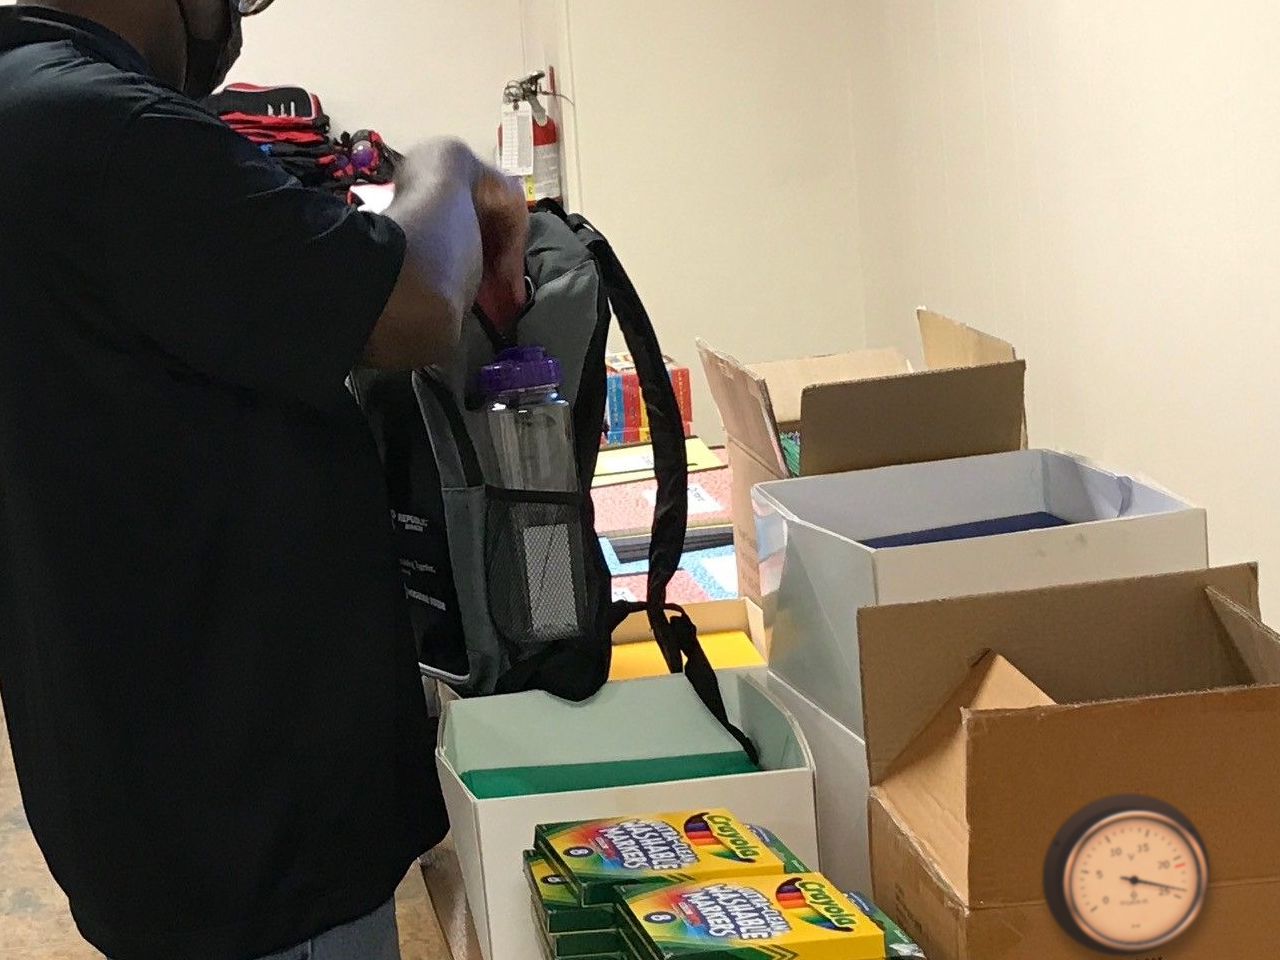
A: 24 V
